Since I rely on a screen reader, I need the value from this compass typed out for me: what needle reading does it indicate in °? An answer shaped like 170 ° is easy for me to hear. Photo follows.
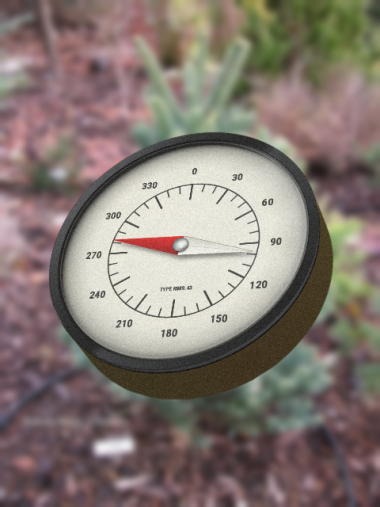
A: 280 °
